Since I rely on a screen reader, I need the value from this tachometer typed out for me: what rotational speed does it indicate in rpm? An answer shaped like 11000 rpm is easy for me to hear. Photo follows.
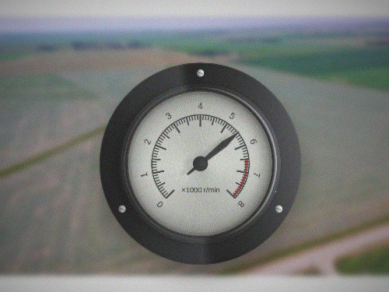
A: 5500 rpm
